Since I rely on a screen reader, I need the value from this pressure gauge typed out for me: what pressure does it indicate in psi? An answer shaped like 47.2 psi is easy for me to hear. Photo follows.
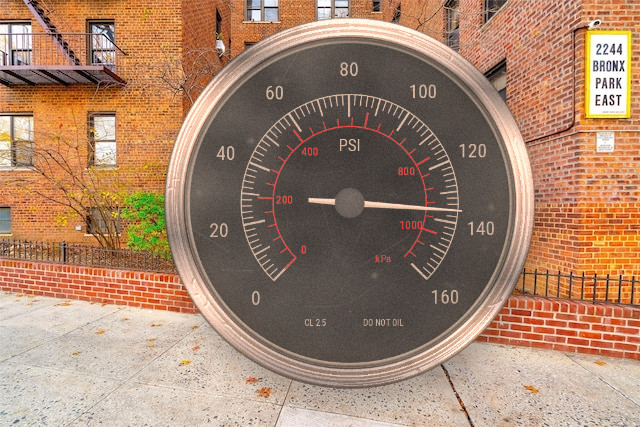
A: 136 psi
